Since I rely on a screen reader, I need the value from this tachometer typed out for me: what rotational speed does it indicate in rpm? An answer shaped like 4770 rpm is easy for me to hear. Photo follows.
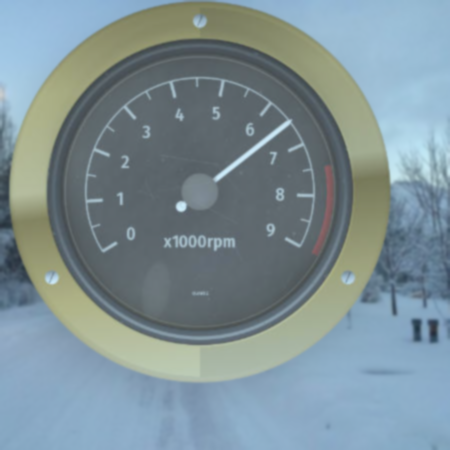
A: 6500 rpm
